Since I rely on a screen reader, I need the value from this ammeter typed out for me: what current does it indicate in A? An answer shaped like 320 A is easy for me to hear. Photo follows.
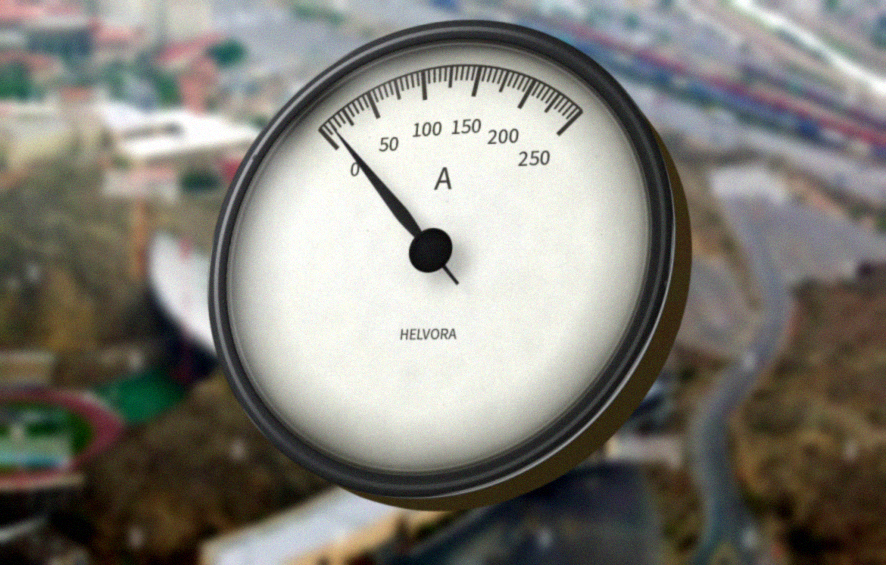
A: 10 A
